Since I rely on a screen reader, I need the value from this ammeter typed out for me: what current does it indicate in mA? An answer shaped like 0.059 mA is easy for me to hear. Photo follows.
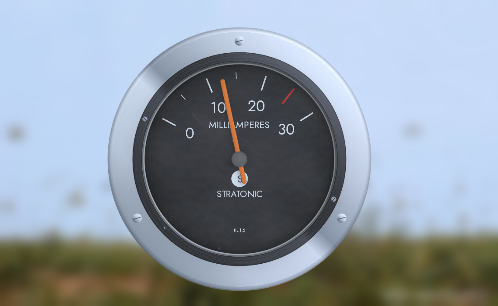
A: 12.5 mA
